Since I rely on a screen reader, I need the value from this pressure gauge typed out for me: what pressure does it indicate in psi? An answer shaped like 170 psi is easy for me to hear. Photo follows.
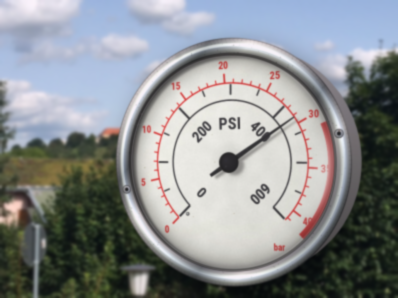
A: 425 psi
